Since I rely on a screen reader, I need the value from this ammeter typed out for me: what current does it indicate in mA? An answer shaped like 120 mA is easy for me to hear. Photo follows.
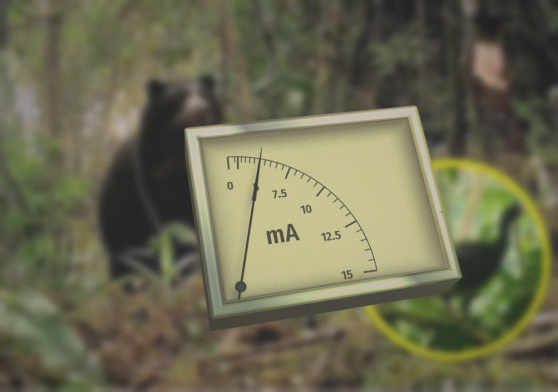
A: 5 mA
